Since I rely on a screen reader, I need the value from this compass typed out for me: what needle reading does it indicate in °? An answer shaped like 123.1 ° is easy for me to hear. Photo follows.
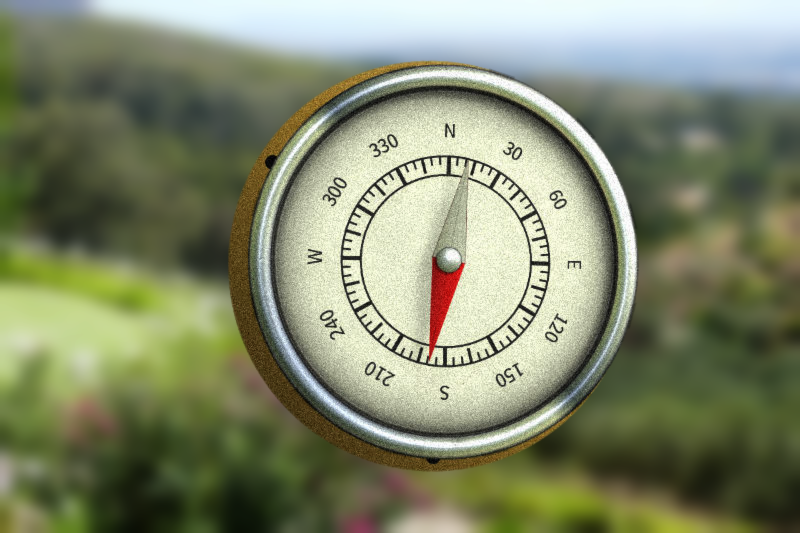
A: 190 °
